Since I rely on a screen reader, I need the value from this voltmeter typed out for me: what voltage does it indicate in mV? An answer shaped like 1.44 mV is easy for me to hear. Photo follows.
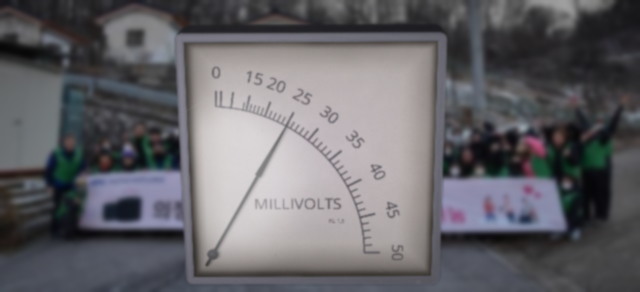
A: 25 mV
